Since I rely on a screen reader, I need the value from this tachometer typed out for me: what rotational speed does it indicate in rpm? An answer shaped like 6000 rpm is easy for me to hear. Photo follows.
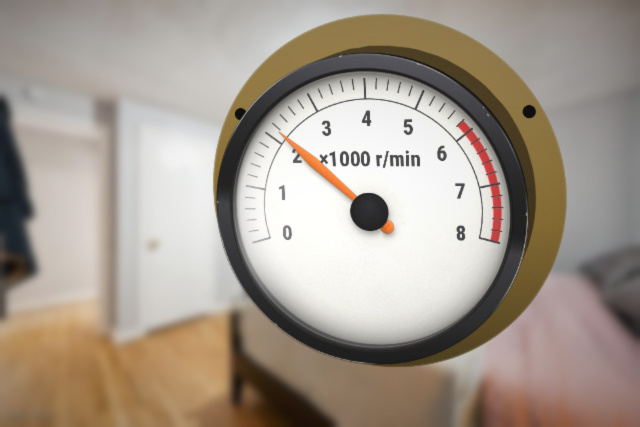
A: 2200 rpm
